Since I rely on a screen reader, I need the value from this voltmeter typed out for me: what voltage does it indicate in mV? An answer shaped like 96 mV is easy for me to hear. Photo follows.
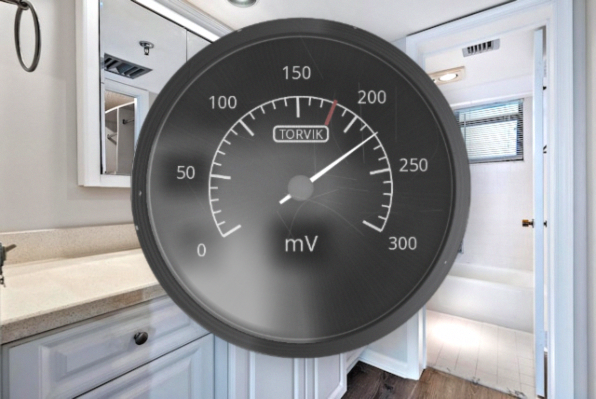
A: 220 mV
